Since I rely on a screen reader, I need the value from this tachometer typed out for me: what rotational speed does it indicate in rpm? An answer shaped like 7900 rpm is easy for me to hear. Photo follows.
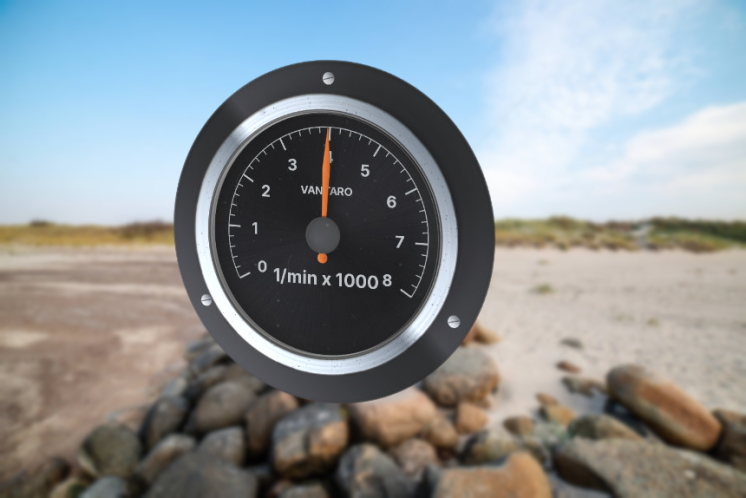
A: 4000 rpm
